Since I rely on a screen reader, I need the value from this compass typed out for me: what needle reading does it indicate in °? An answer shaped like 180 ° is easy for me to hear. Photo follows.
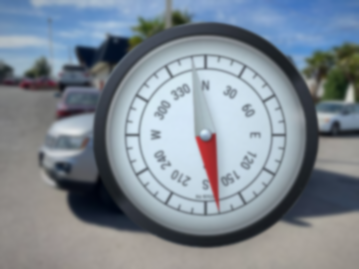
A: 170 °
